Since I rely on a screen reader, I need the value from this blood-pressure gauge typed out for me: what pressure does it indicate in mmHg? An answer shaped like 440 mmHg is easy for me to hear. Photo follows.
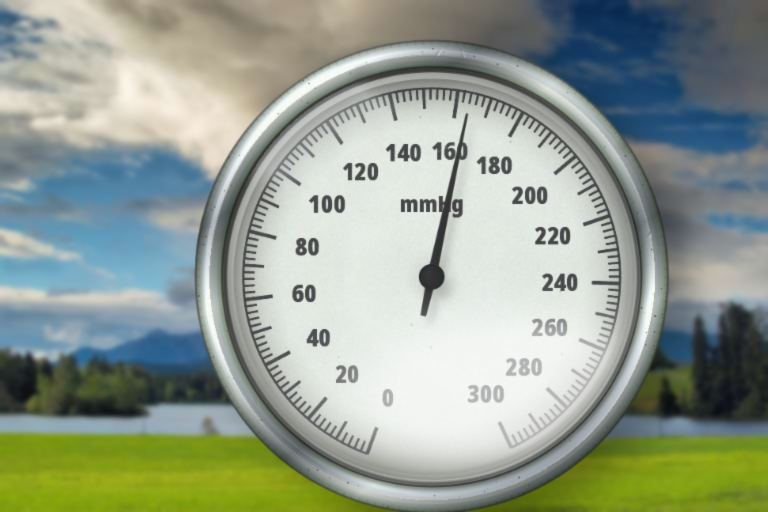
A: 164 mmHg
